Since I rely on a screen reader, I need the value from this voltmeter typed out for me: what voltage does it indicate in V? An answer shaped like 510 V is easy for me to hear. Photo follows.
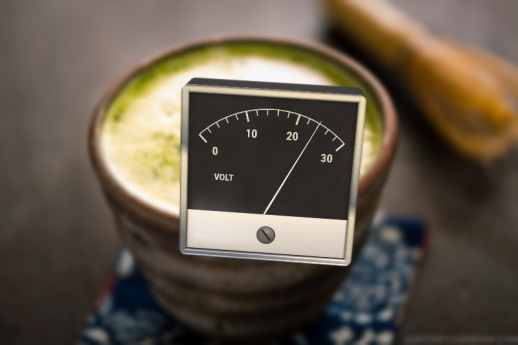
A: 24 V
